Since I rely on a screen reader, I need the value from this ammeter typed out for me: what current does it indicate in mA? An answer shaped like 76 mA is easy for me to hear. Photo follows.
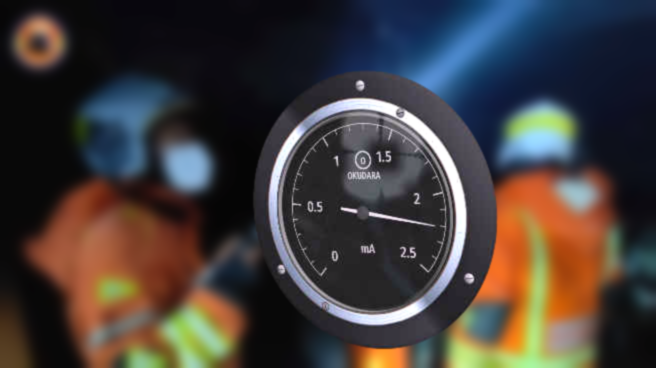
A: 2.2 mA
